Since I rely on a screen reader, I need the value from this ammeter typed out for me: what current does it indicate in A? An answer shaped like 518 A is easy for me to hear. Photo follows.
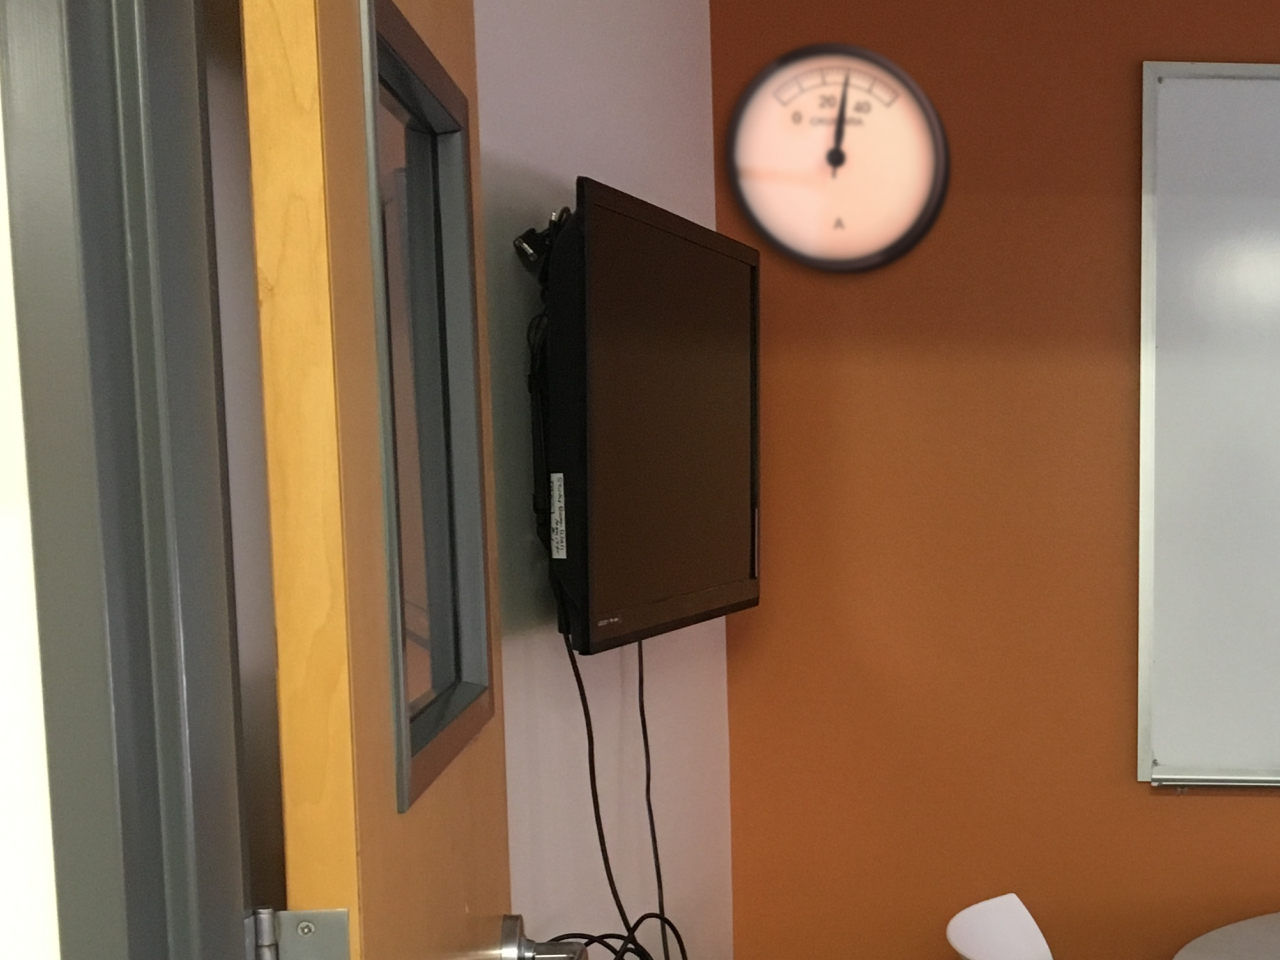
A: 30 A
